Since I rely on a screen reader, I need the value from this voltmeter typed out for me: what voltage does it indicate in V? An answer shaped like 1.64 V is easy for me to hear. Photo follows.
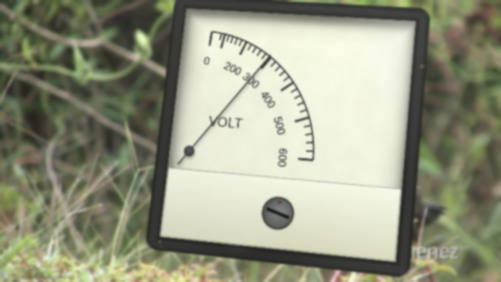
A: 300 V
